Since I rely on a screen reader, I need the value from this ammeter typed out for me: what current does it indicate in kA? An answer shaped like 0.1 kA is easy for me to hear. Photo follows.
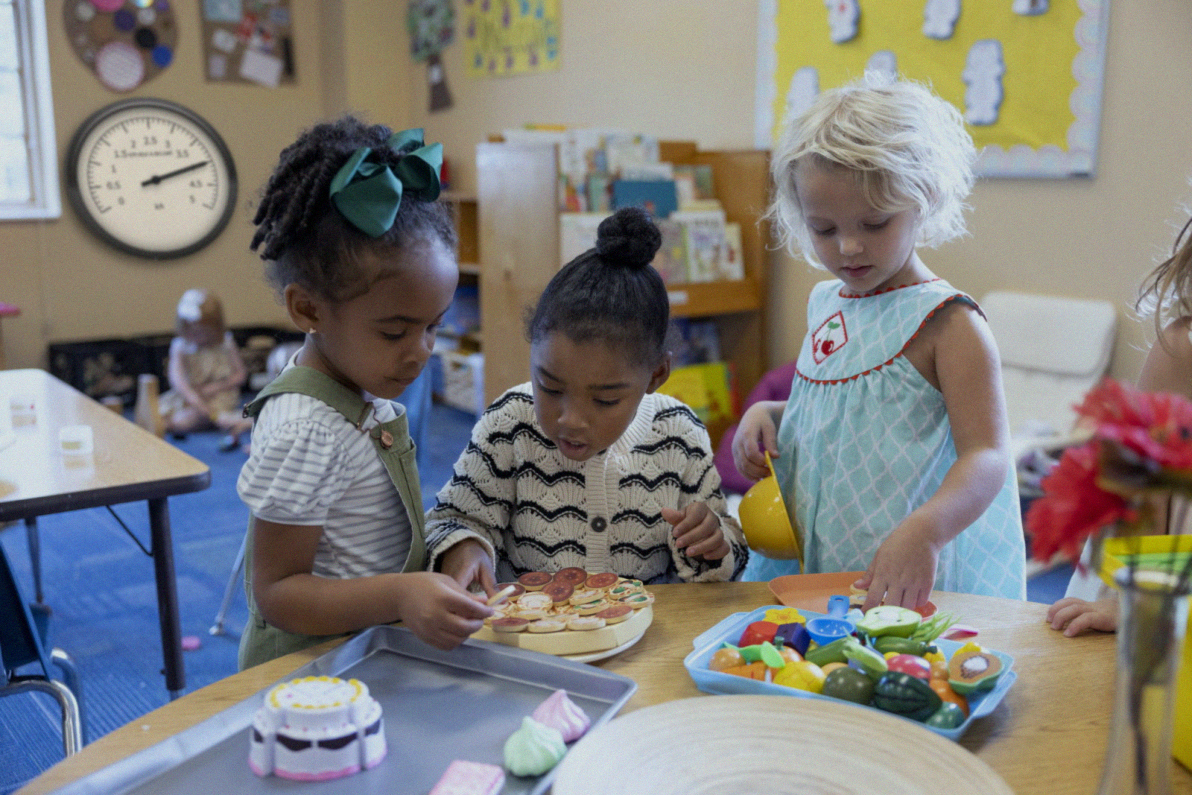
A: 4 kA
